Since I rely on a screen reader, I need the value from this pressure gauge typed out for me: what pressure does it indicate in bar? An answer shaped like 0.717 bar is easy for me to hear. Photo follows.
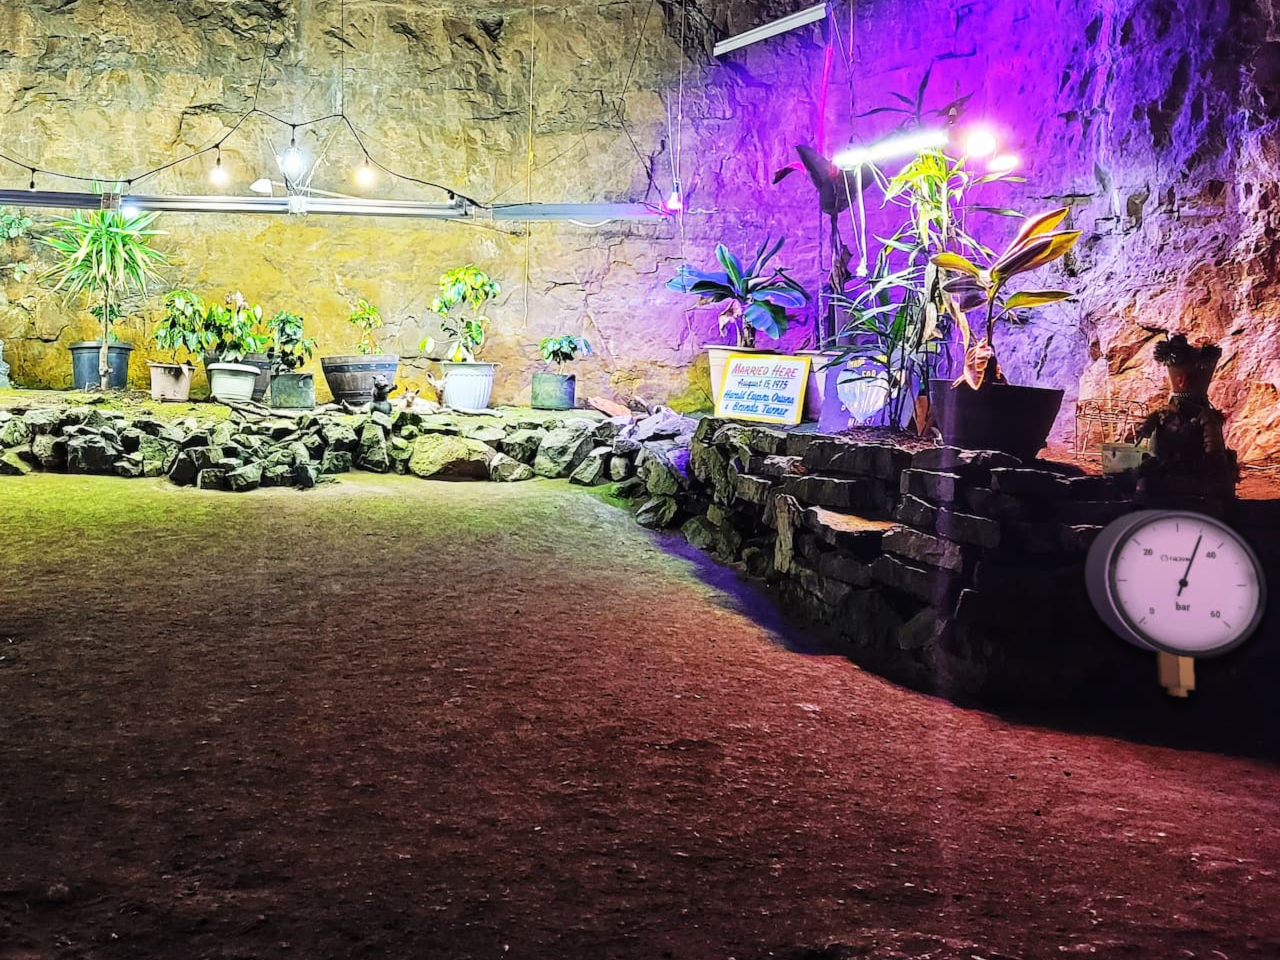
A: 35 bar
